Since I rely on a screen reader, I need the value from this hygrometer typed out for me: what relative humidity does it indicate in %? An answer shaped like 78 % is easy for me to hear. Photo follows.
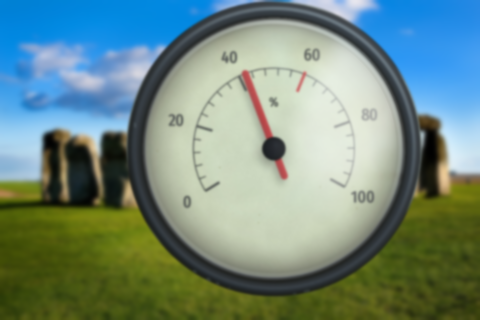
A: 42 %
